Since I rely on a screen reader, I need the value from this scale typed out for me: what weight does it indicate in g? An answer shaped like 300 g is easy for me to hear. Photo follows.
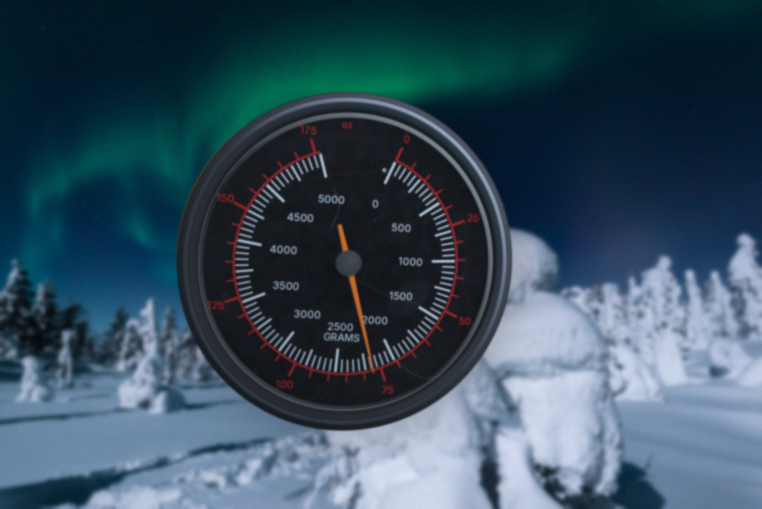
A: 2200 g
